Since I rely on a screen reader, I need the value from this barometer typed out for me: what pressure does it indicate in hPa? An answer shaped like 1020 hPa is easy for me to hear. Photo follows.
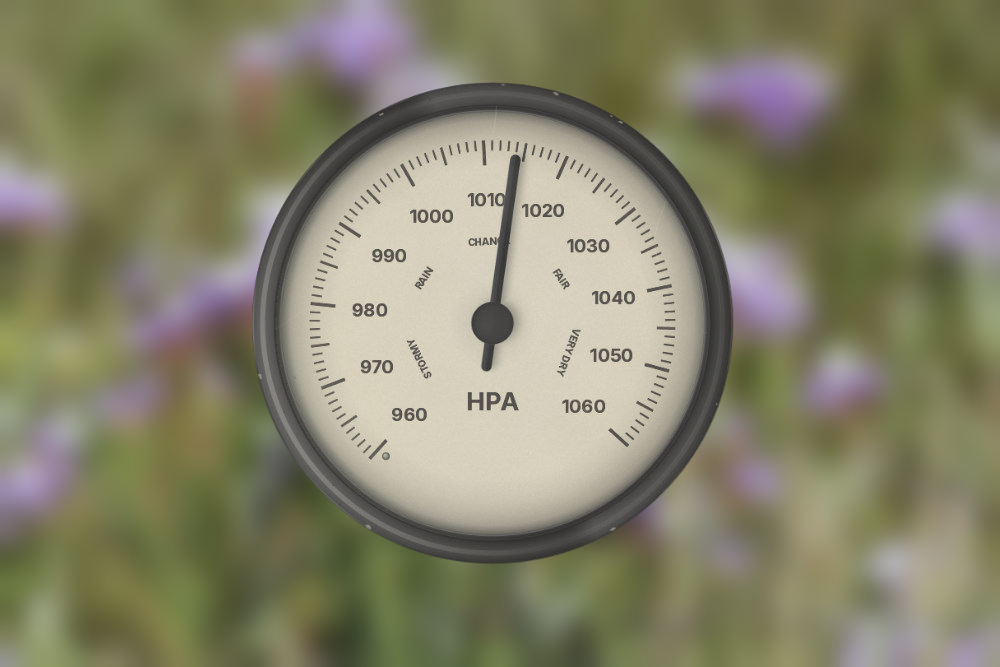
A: 1014 hPa
